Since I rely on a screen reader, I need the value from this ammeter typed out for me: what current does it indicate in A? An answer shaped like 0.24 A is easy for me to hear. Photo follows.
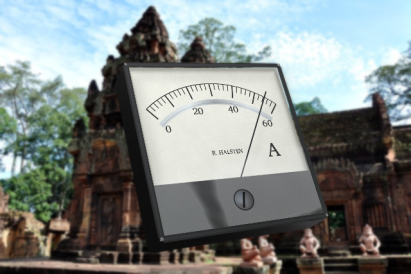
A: 54 A
